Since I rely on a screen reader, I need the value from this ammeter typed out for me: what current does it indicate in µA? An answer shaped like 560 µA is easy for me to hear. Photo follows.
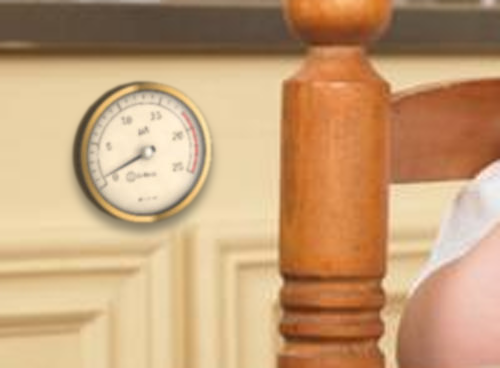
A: 1 µA
